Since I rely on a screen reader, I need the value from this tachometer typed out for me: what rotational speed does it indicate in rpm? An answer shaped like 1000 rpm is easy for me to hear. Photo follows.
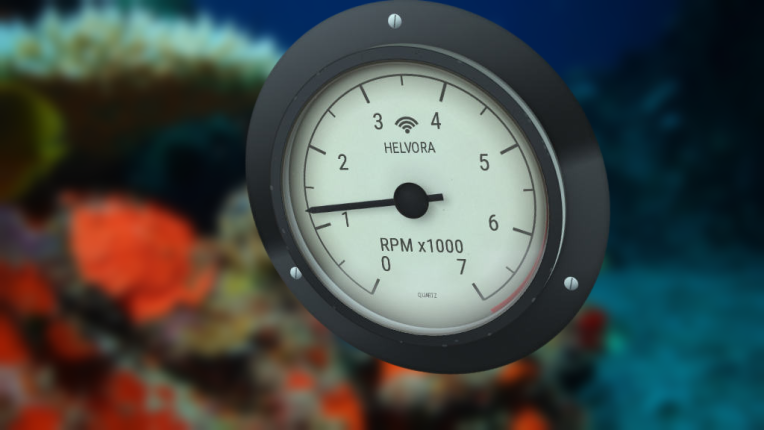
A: 1250 rpm
